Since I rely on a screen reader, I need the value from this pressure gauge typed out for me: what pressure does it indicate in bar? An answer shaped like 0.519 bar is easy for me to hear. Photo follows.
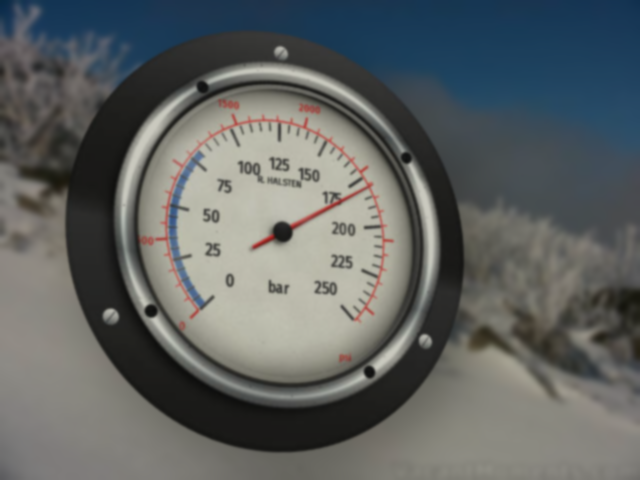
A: 180 bar
